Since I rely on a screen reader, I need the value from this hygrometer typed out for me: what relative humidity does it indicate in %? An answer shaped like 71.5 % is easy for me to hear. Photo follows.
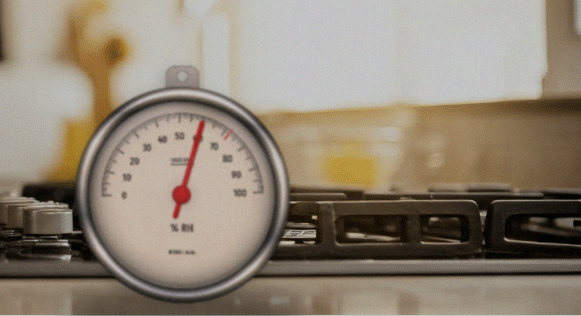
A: 60 %
